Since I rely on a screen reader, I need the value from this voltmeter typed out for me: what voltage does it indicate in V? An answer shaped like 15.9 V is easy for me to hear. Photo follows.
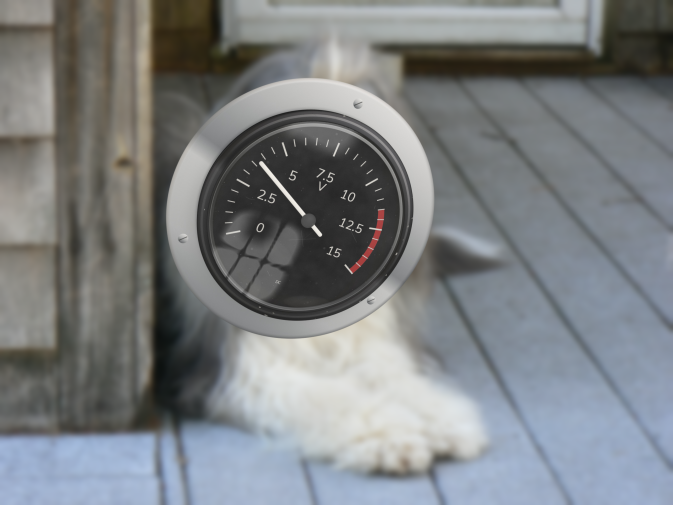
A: 3.75 V
